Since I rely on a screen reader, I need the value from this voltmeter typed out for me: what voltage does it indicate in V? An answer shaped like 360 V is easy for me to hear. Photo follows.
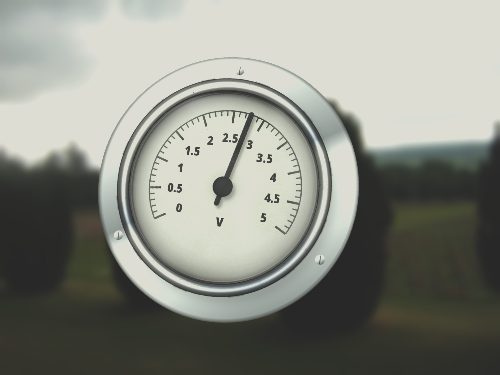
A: 2.8 V
